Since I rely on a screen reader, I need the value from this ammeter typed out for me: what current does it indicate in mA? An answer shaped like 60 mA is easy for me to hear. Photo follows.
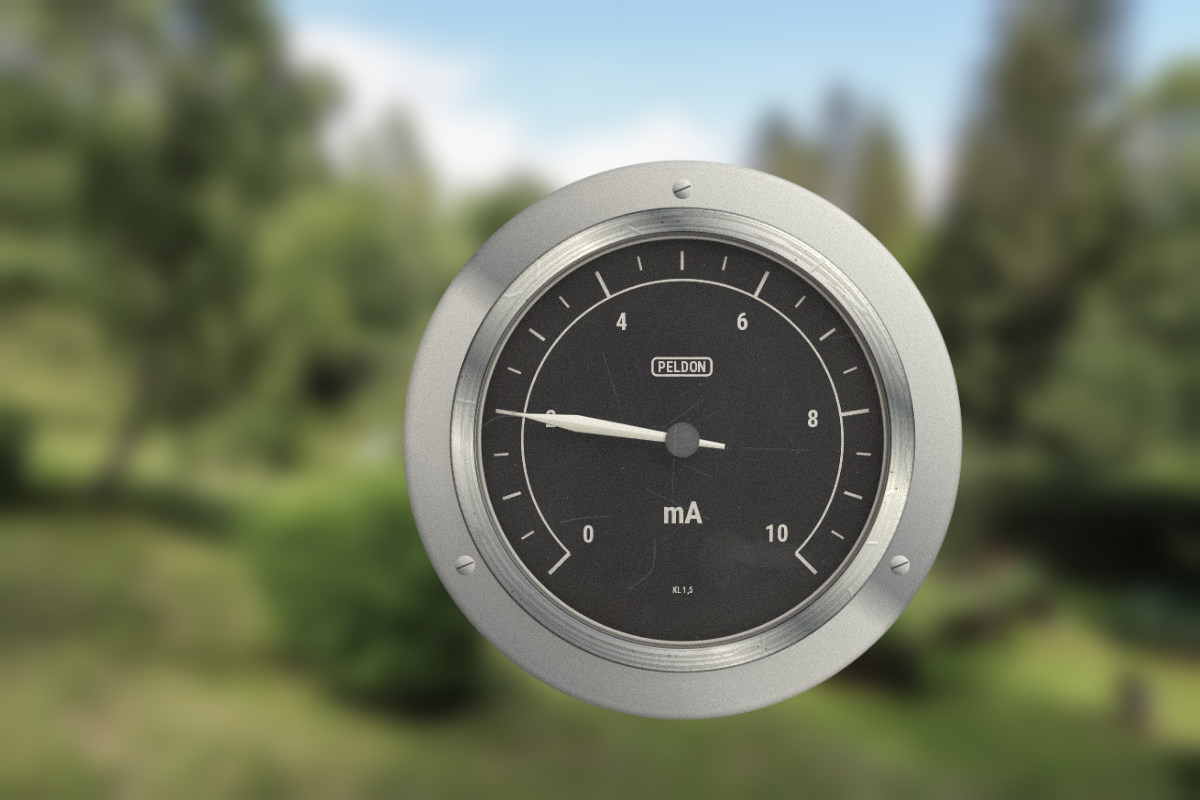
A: 2 mA
